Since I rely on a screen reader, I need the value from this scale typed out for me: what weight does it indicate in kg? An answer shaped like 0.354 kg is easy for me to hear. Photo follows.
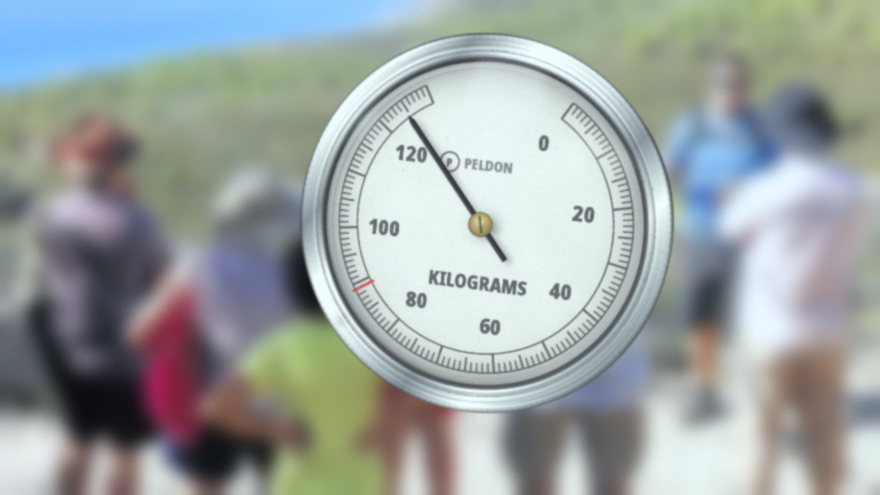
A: 125 kg
